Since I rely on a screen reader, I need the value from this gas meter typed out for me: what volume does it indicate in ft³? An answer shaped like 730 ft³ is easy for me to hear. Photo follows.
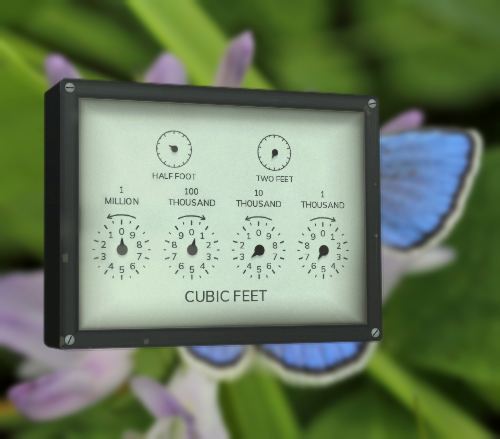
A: 3600 ft³
